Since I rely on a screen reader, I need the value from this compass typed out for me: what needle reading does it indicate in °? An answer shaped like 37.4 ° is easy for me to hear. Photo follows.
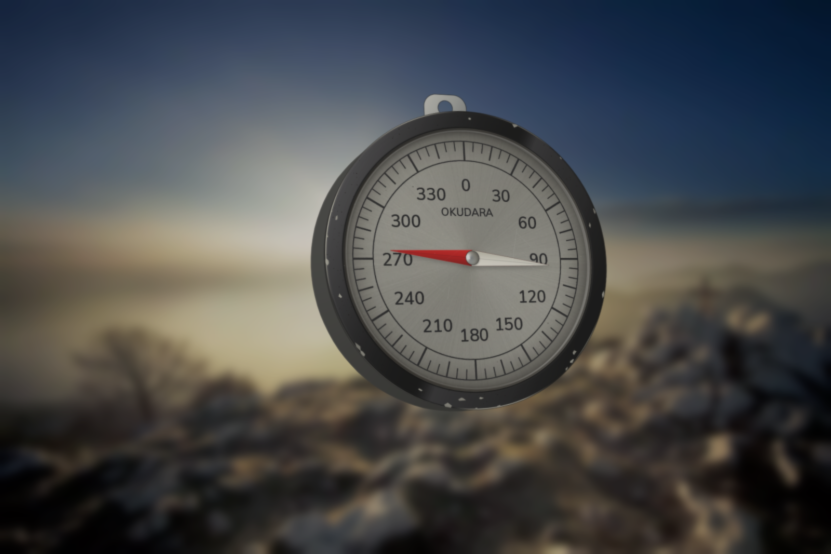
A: 275 °
